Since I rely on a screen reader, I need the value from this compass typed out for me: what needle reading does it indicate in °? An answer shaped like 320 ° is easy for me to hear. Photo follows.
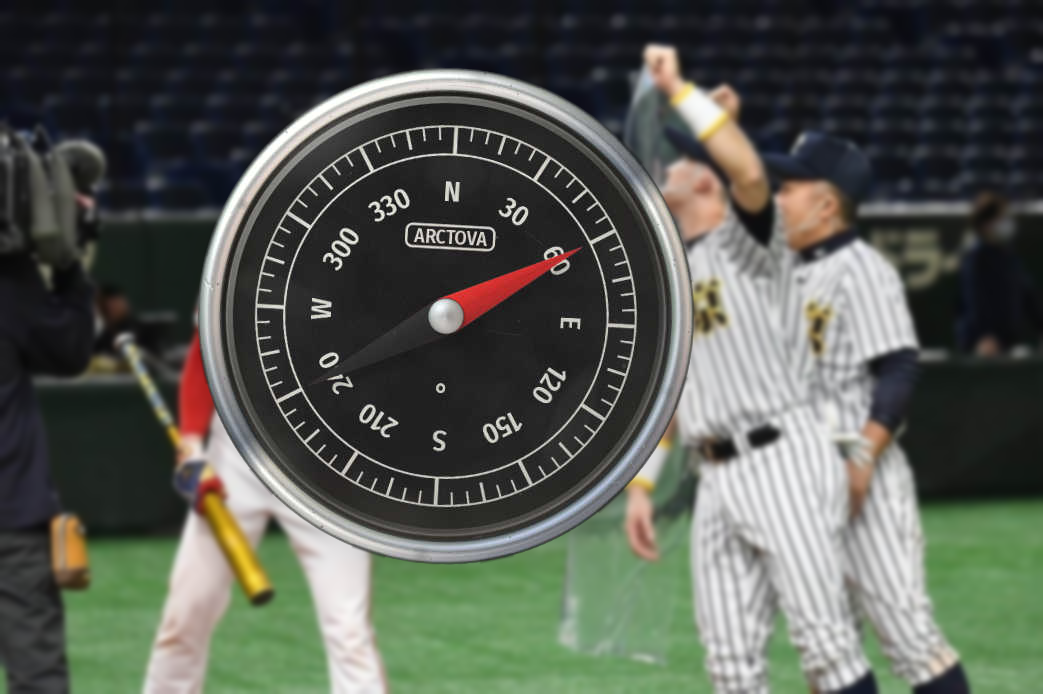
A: 60 °
